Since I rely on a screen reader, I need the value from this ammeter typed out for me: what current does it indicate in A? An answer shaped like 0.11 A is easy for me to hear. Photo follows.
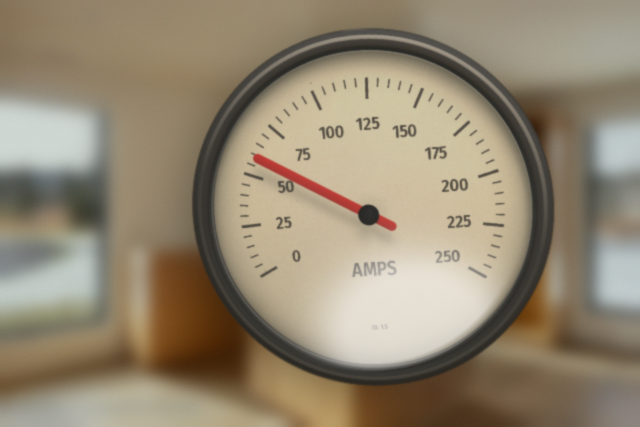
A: 60 A
